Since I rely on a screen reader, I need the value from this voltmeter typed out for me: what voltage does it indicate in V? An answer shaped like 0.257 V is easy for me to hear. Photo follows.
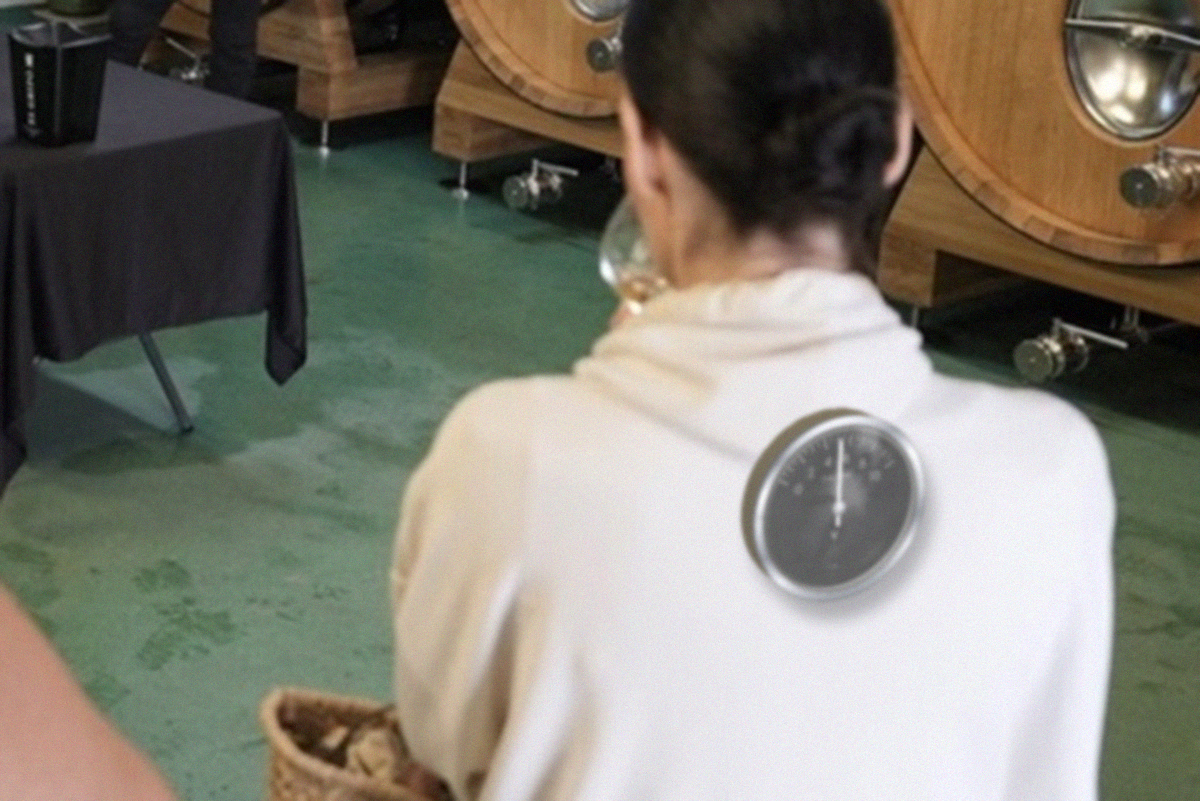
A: 5 V
